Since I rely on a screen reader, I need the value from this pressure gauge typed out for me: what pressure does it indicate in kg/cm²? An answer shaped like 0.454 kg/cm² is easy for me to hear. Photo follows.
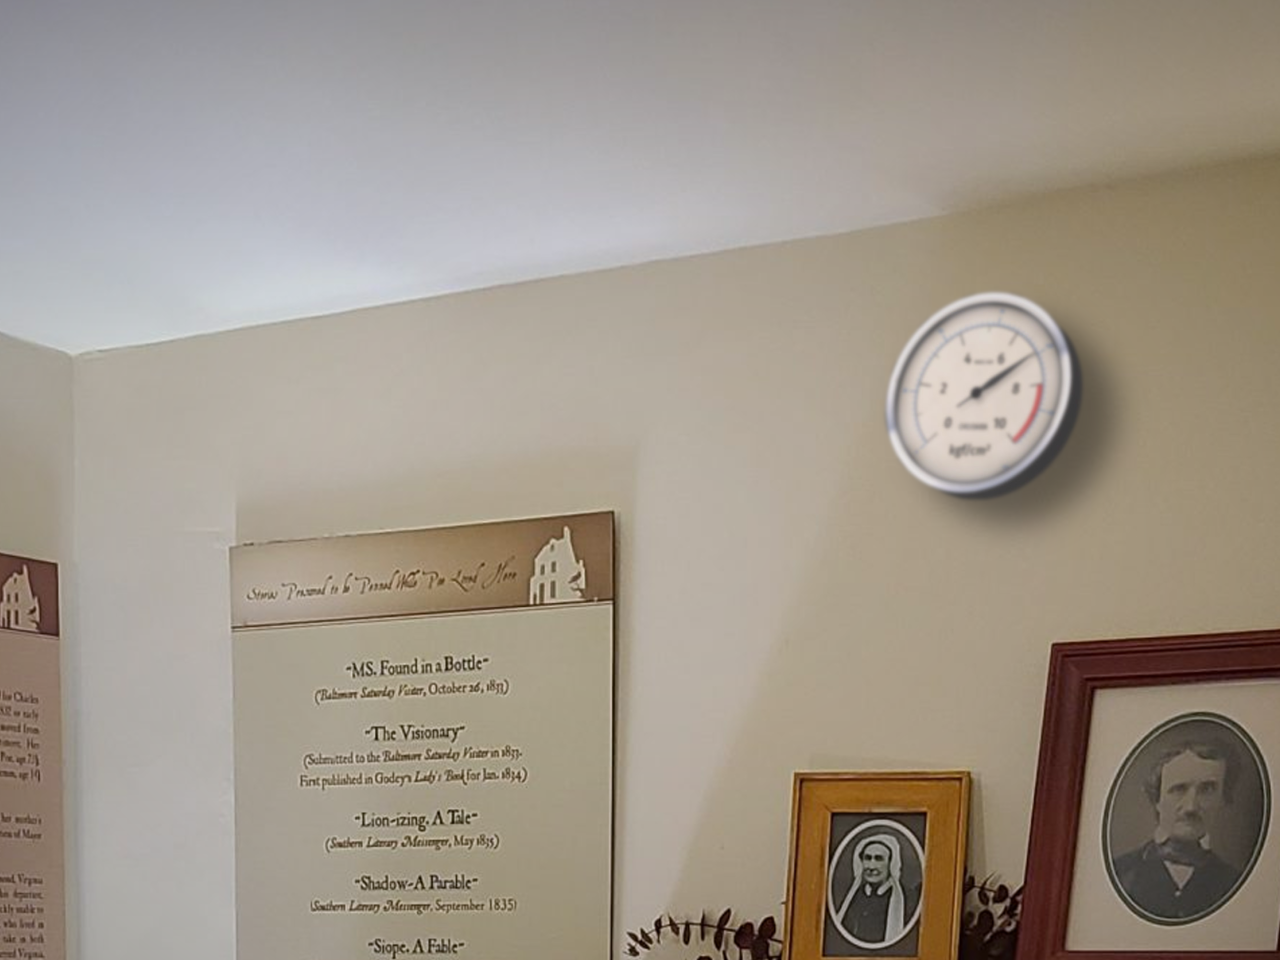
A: 7 kg/cm²
